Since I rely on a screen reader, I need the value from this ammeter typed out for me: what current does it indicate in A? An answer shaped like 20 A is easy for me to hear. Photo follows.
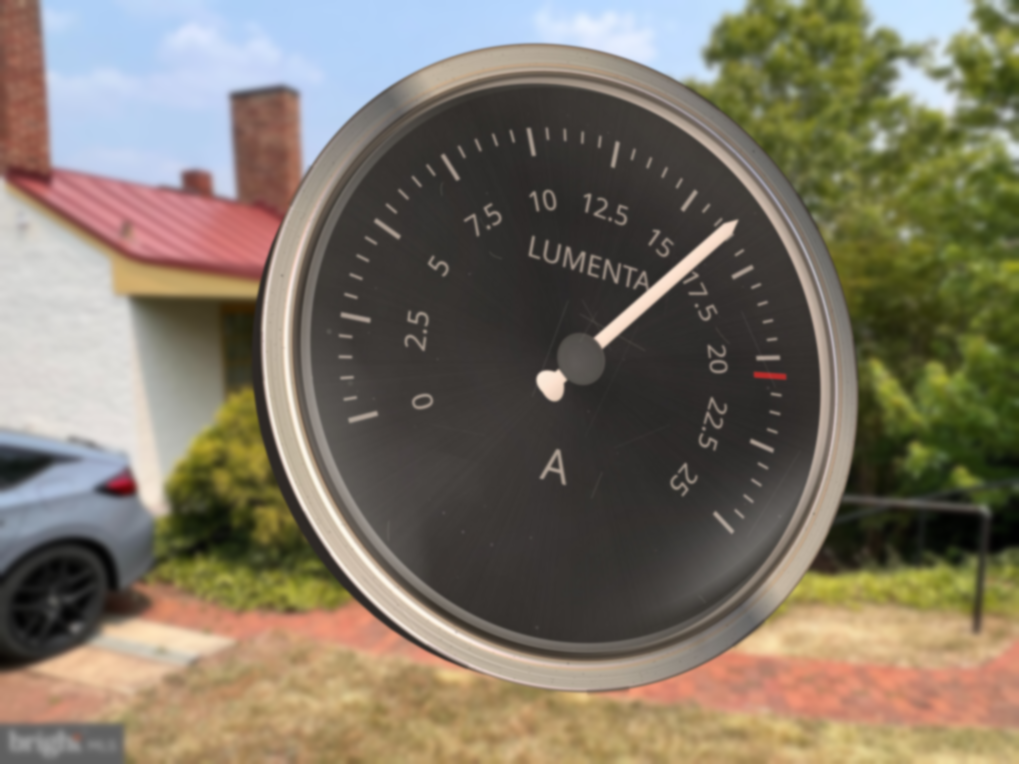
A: 16.25 A
